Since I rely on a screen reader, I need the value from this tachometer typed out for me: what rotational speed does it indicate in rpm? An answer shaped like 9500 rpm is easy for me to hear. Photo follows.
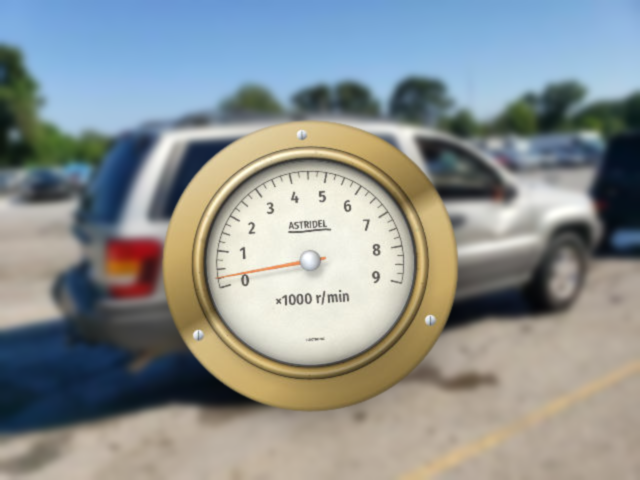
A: 250 rpm
